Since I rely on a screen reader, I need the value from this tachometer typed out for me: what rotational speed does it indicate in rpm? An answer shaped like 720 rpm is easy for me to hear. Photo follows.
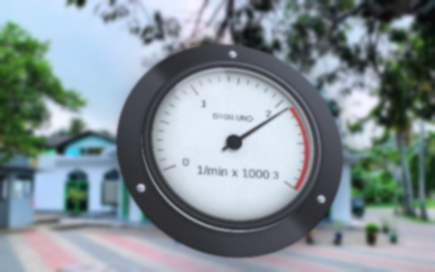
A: 2100 rpm
